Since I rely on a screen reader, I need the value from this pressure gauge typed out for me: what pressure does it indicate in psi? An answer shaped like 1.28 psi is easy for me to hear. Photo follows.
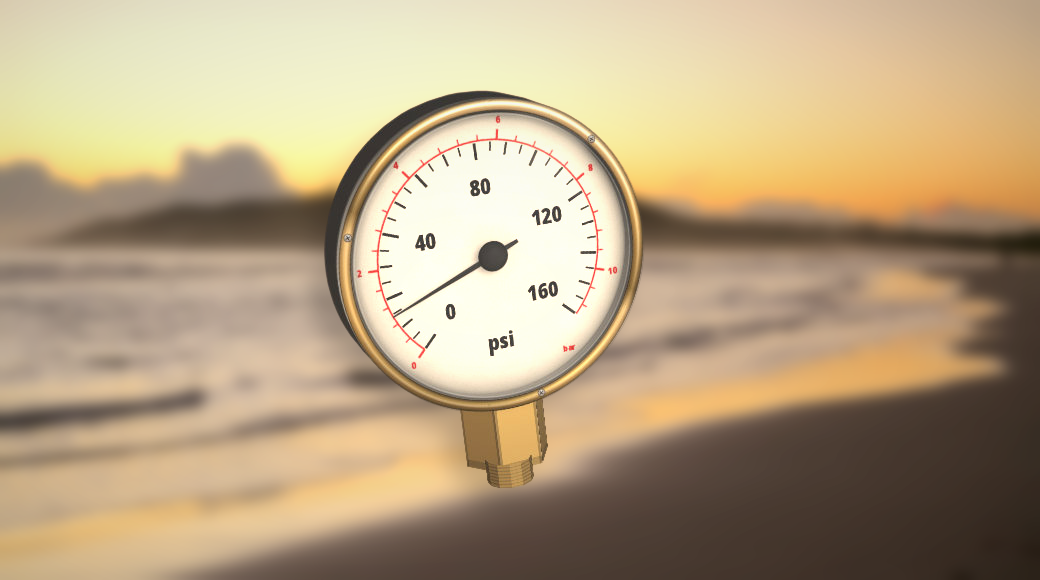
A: 15 psi
